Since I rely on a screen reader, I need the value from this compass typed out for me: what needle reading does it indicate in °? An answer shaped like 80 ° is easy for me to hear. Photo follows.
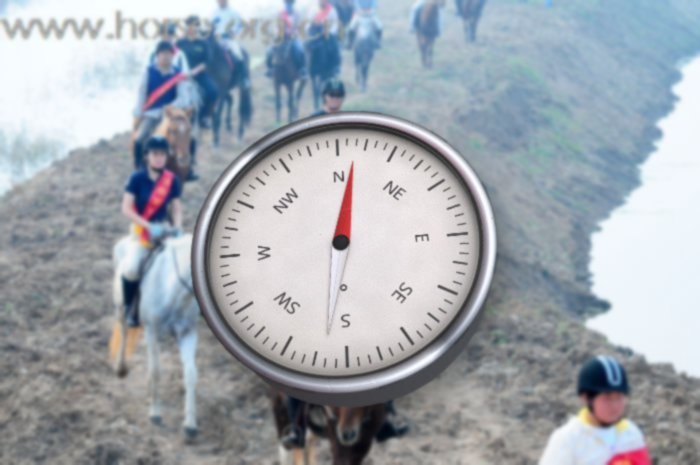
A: 10 °
